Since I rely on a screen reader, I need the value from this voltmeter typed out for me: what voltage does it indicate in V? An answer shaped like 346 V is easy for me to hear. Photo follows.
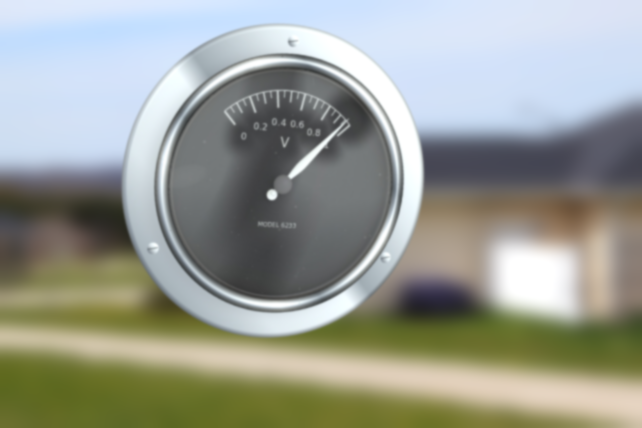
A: 0.95 V
